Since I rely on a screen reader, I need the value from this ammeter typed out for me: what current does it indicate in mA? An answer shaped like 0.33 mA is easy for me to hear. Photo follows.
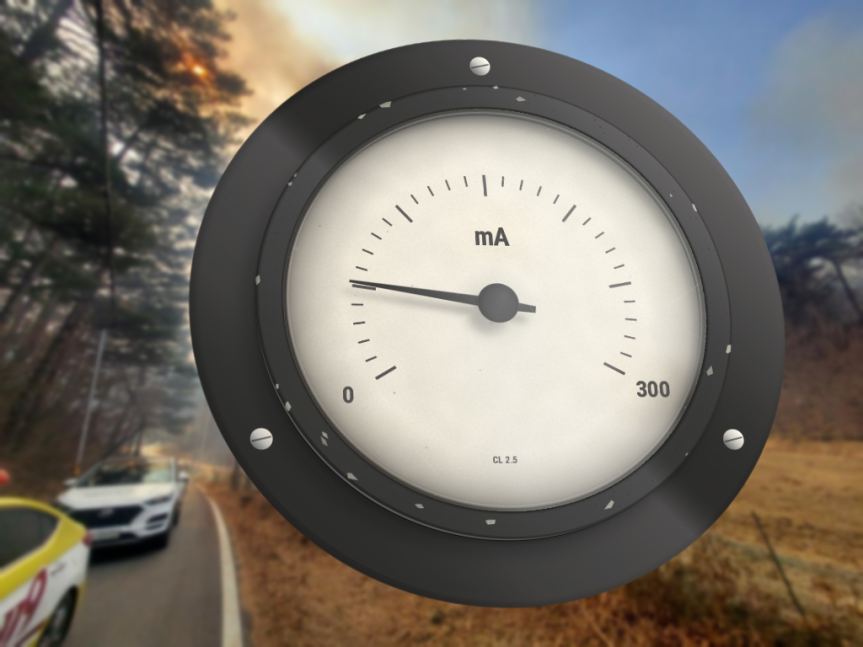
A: 50 mA
